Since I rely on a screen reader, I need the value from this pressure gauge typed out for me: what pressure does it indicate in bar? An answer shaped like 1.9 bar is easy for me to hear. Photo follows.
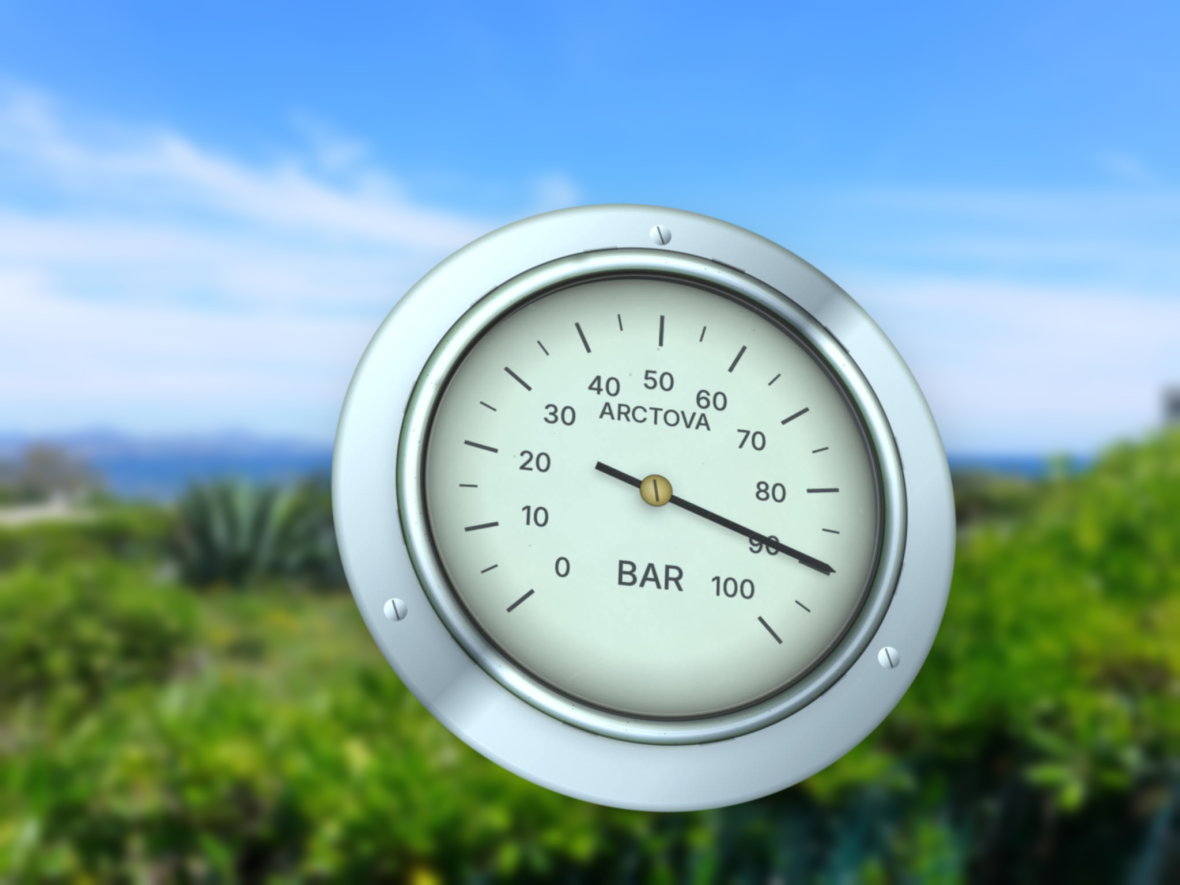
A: 90 bar
